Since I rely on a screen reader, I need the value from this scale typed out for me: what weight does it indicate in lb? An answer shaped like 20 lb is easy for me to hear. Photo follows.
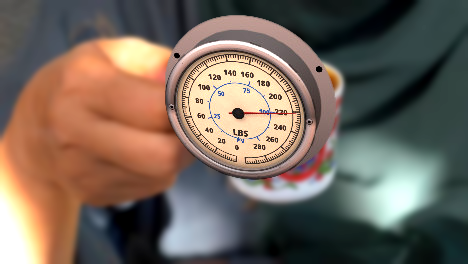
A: 220 lb
